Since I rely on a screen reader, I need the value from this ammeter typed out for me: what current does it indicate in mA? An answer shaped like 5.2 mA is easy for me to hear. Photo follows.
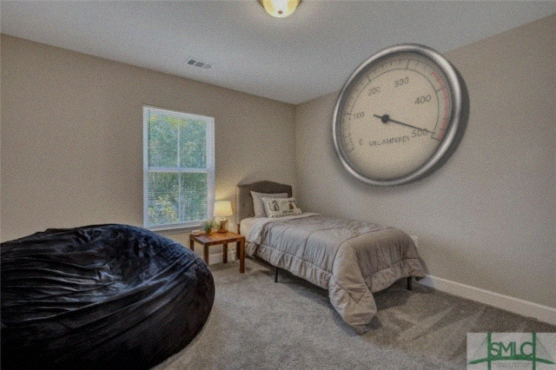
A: 490 mA
